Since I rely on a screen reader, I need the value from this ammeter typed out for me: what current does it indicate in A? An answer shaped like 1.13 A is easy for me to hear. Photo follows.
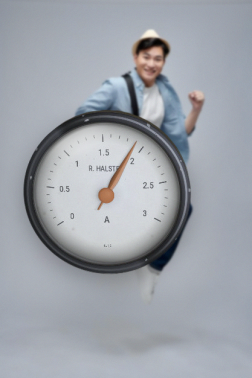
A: 1.9 A
